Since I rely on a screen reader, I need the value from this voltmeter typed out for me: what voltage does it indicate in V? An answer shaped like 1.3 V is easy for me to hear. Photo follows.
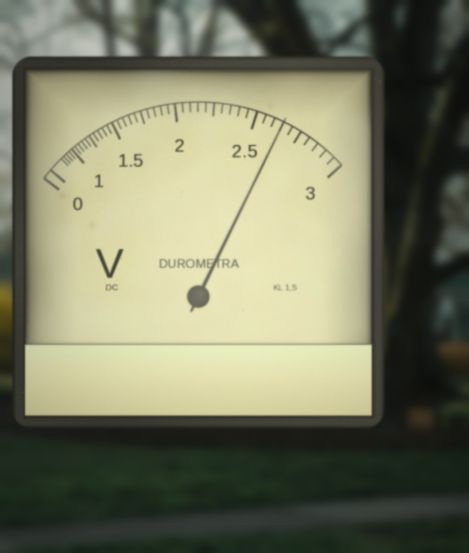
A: 2.65 V
